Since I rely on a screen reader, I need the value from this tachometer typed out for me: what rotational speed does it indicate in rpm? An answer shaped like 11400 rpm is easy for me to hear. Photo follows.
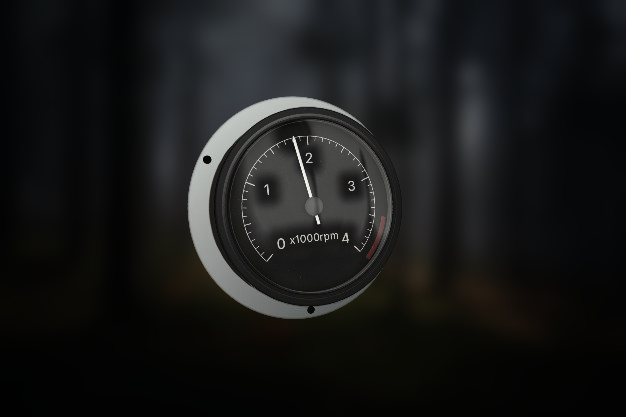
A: 1800 rpm
